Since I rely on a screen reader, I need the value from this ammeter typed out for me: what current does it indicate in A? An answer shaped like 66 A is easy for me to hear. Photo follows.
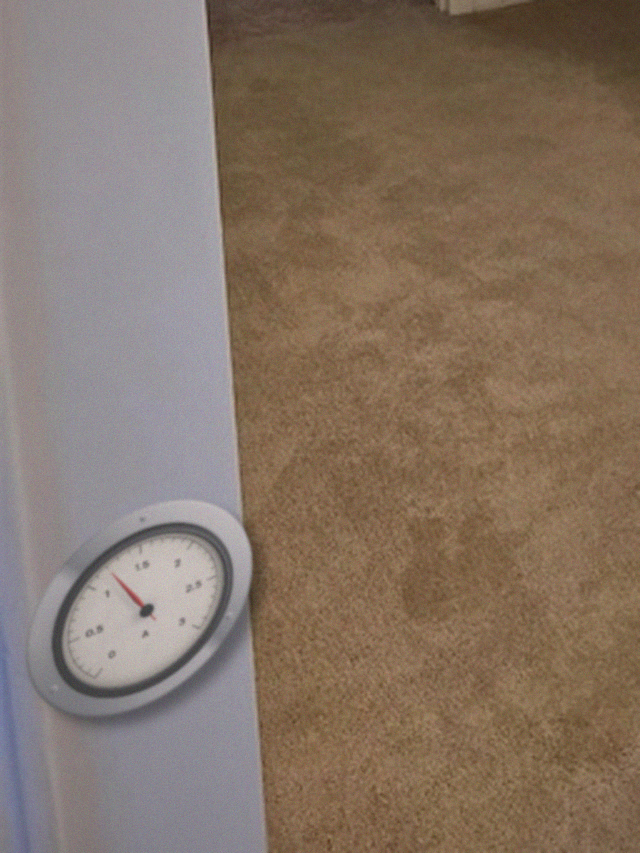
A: 1.2 A
